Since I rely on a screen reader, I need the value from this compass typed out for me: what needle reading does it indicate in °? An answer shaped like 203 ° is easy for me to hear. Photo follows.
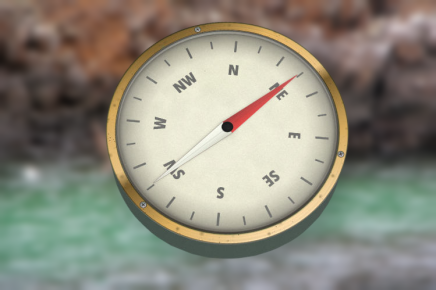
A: 45 °
